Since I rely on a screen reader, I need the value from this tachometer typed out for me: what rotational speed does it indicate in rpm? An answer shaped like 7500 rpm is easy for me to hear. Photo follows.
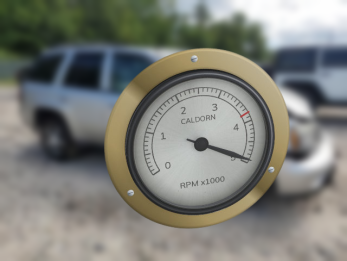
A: 4900 rpm
